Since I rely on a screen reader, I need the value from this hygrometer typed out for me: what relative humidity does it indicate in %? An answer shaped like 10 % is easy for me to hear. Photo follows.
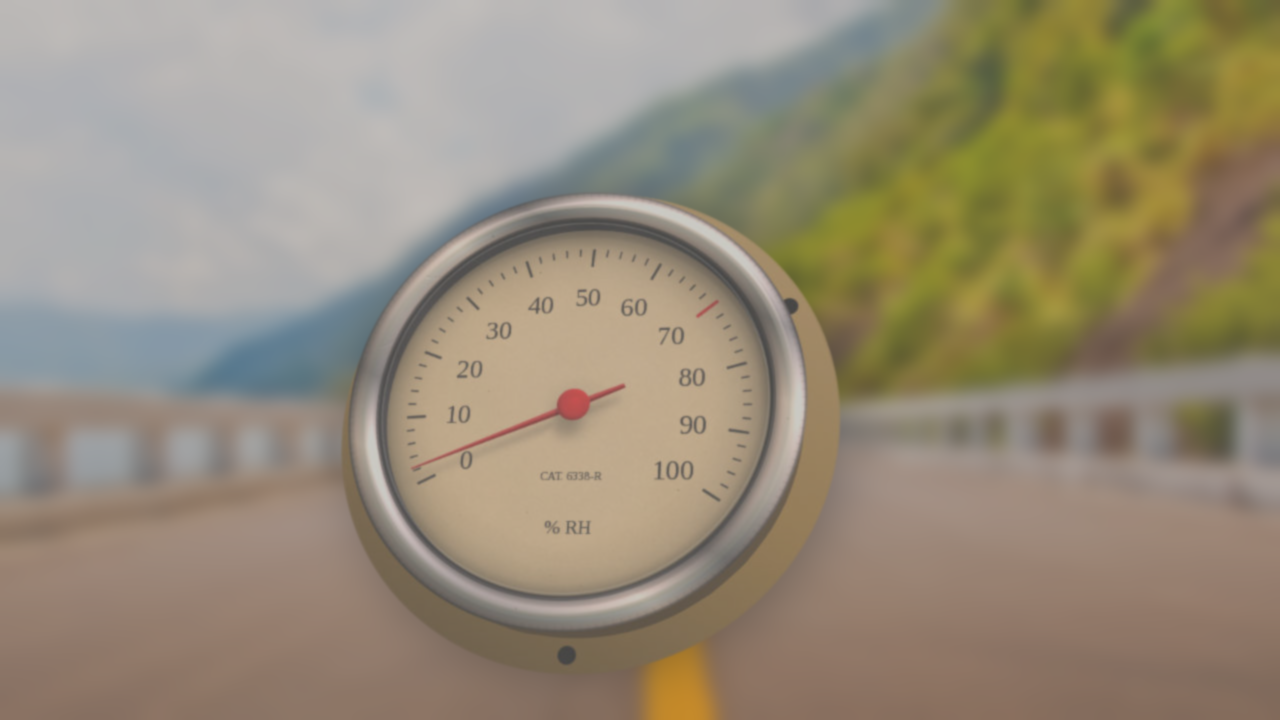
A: 2 %
